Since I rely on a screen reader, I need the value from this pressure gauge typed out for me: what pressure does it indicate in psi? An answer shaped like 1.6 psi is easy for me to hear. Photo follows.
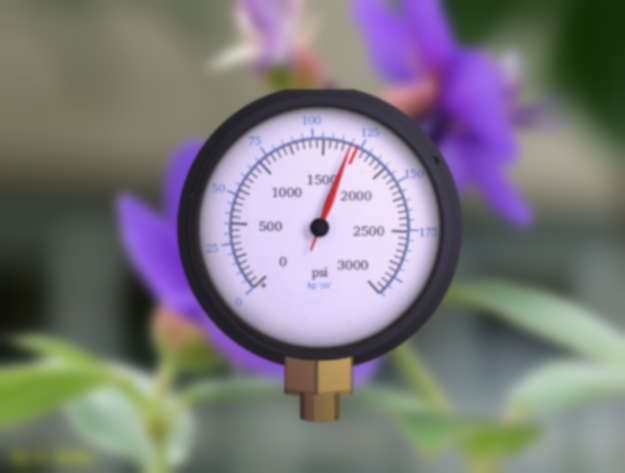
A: 1700 psi
